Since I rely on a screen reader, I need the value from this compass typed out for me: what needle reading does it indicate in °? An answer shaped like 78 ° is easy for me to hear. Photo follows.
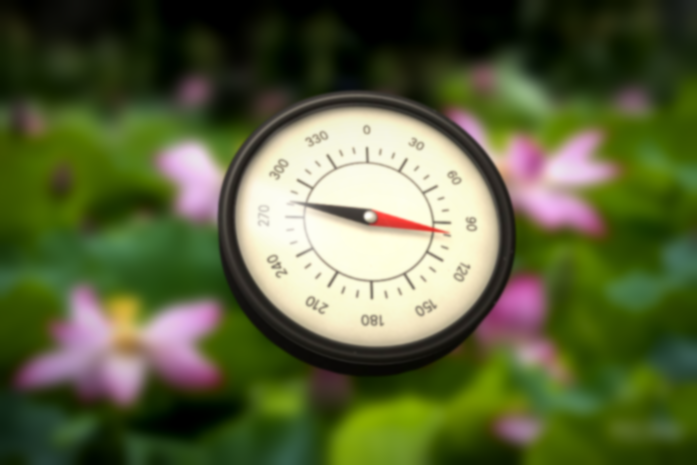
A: 100 °
